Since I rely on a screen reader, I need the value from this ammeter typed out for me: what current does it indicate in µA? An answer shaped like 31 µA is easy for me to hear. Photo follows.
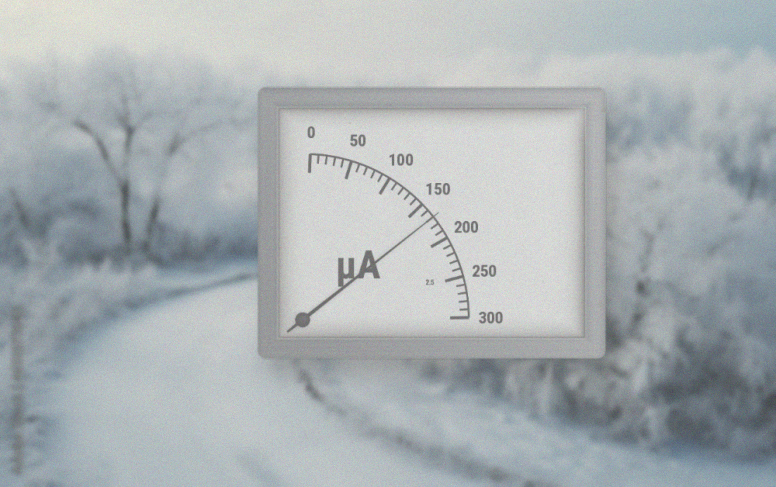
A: 170 µA
